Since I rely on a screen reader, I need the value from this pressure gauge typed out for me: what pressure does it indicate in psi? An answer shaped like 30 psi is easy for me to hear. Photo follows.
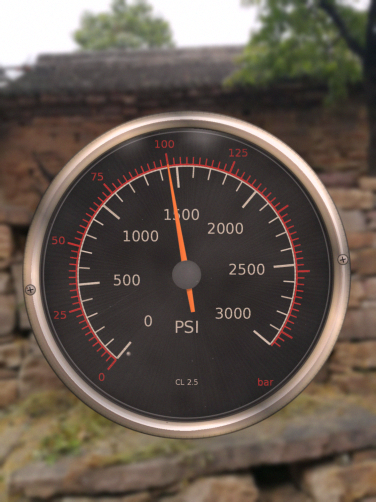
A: 1450 psi
